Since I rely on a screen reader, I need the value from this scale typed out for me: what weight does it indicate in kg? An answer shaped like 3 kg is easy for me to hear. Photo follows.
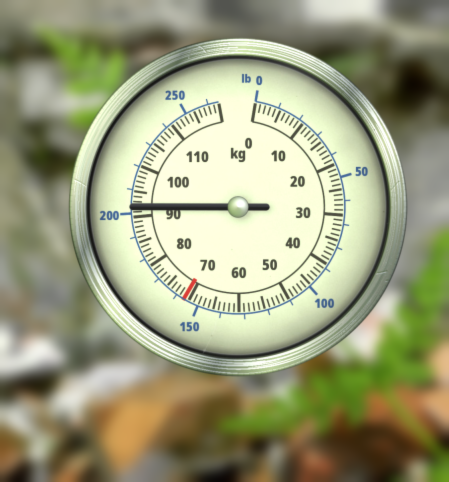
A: 92 kg
